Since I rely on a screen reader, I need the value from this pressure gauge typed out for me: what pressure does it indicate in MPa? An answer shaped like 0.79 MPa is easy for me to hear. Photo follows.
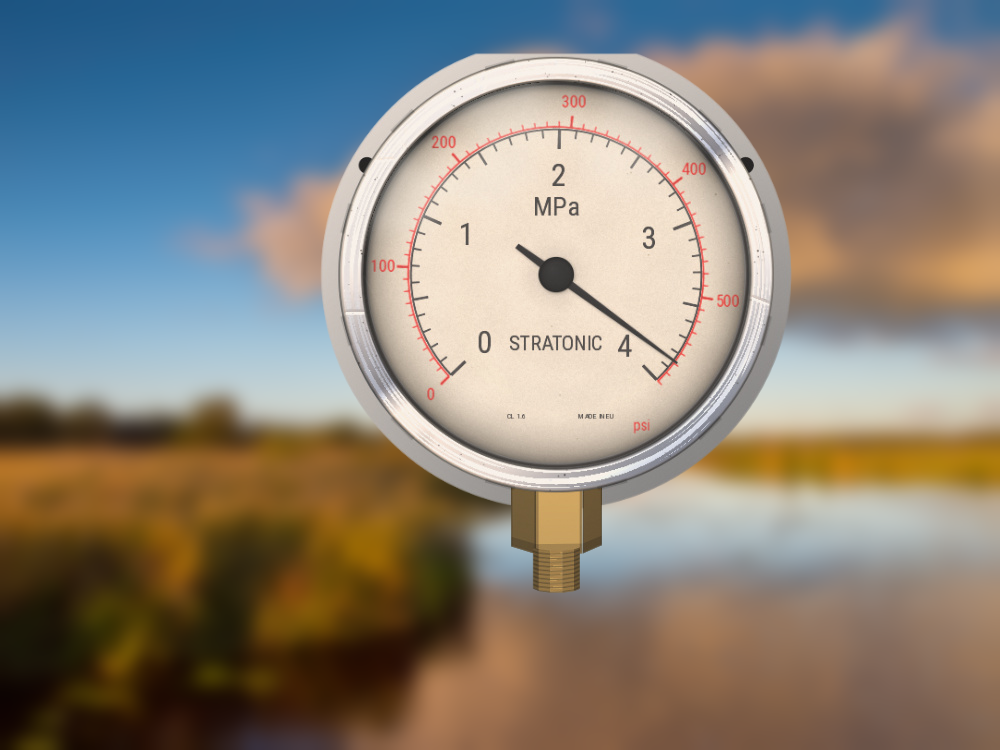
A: 3.85 MPa
